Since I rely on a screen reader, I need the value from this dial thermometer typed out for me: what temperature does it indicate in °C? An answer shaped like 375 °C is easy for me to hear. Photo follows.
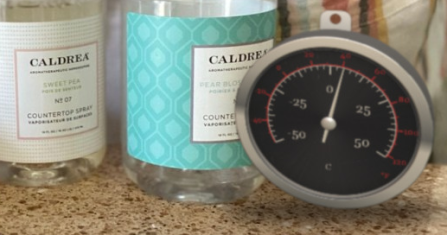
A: 5 °C
